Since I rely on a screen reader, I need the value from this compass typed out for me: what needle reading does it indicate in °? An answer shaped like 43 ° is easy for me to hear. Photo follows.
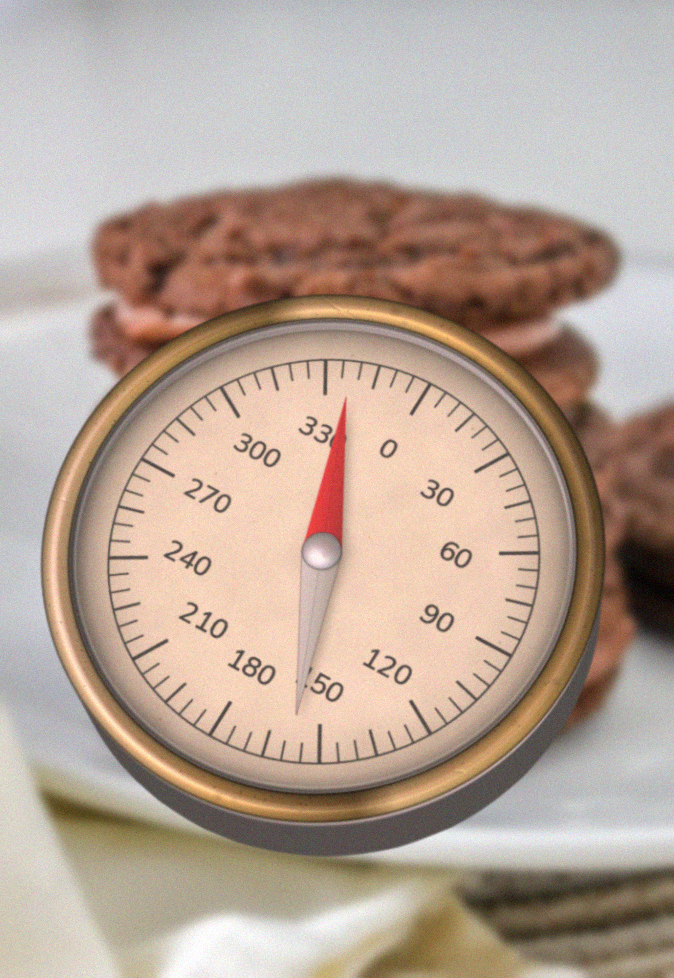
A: 337.5 °
